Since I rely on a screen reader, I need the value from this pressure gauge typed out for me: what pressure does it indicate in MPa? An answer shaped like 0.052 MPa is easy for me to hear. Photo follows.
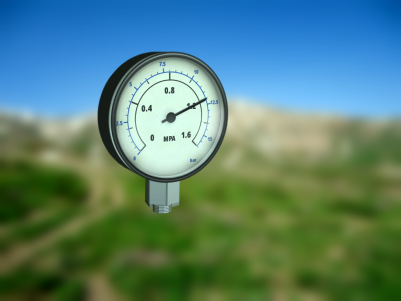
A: 1.2 MPa
